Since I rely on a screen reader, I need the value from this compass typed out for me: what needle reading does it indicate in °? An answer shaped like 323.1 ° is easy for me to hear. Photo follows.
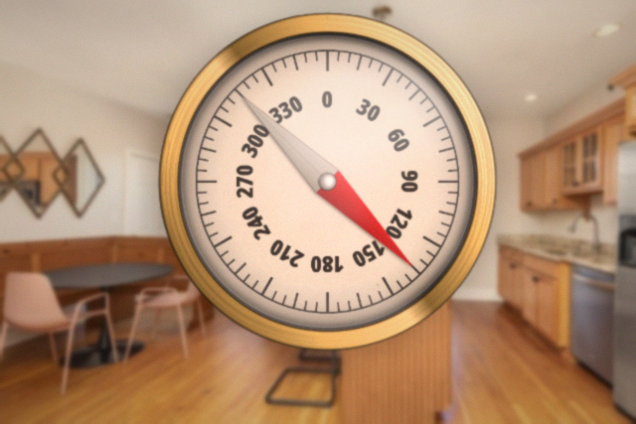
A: 135 °
